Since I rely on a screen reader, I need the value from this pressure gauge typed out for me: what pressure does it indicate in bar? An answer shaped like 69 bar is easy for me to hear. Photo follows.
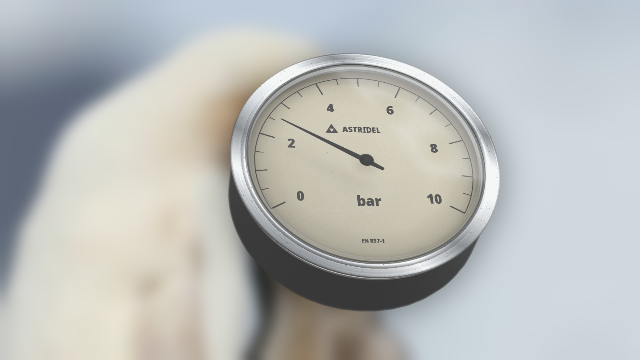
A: 2.5 bar
